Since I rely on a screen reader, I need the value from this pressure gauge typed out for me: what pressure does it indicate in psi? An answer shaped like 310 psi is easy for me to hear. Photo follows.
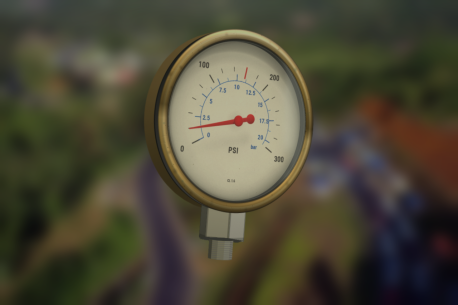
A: 20 psi
